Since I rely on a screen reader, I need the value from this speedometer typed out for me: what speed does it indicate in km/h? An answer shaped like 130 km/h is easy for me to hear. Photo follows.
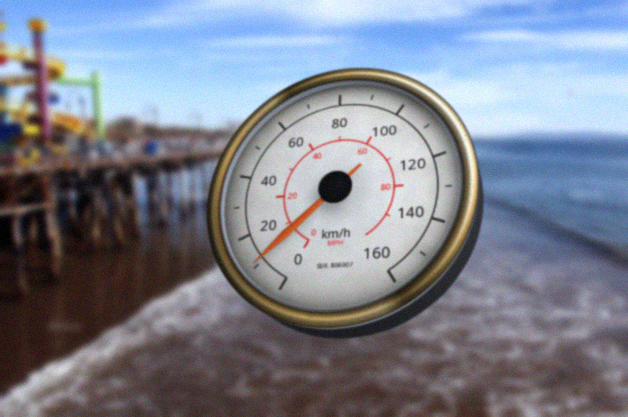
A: 10 km/h
